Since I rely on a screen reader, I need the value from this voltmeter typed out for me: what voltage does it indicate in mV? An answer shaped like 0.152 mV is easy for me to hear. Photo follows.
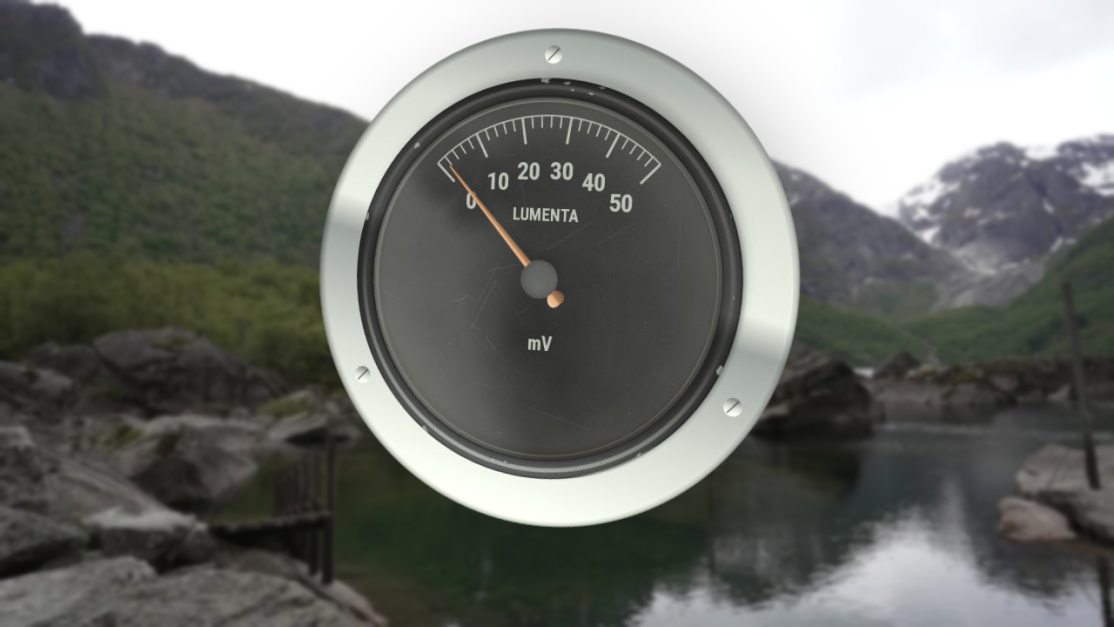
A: 2 mV
